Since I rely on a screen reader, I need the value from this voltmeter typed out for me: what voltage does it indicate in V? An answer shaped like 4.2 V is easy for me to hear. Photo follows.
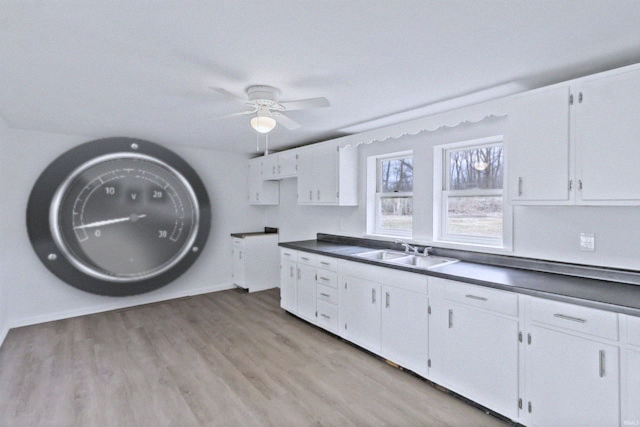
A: 2 V
